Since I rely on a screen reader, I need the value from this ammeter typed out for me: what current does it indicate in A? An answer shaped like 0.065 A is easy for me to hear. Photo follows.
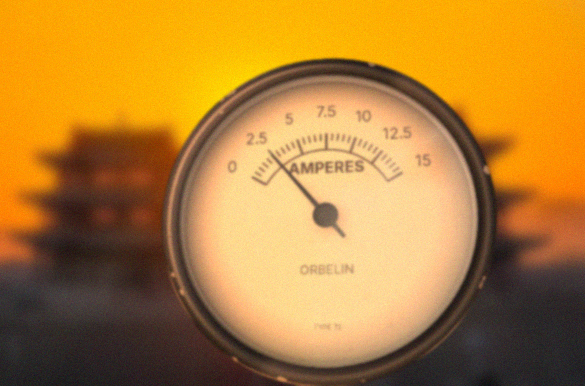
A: 2.5 A
